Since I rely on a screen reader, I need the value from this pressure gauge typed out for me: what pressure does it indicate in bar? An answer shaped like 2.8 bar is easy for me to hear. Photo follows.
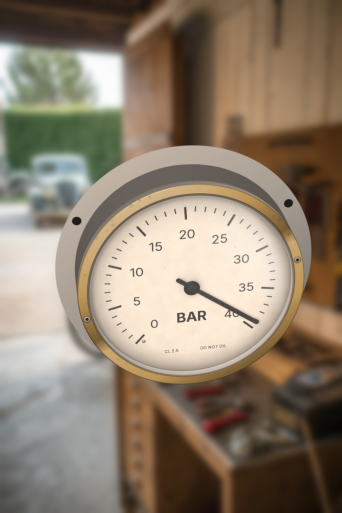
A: 39 bar
